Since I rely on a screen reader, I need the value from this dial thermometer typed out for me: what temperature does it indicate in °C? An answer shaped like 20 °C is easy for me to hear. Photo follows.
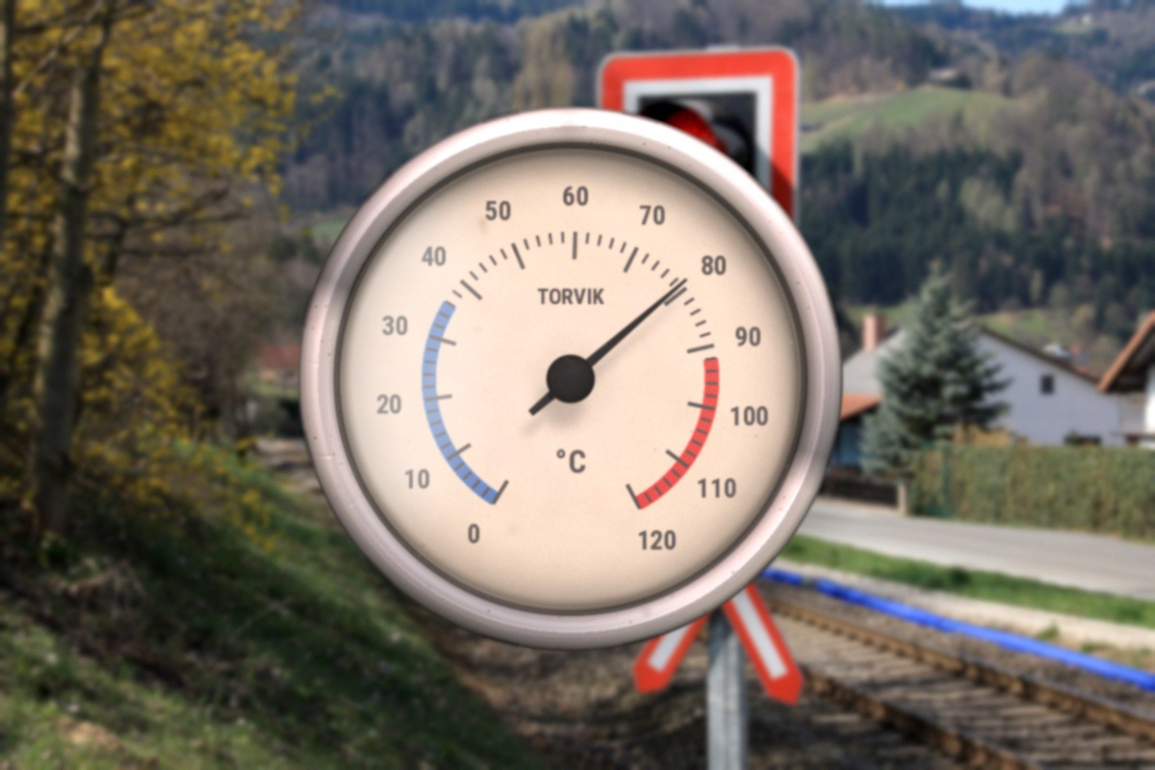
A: 79 °C
